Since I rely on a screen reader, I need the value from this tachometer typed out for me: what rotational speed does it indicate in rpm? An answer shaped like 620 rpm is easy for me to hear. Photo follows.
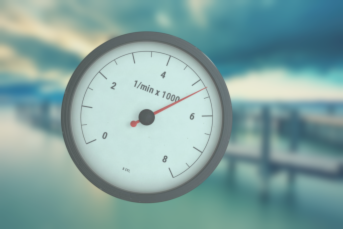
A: 5250 rpm
